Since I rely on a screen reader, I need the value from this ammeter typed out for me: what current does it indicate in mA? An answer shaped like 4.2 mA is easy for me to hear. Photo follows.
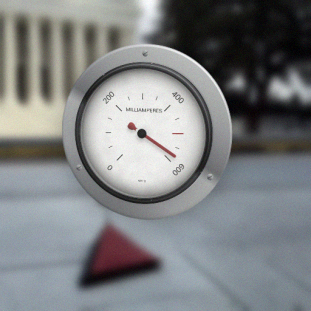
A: 575 mA
